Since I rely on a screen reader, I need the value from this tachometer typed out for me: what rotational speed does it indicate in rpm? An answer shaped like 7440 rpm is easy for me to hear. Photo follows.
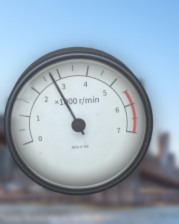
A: 2750 rpm
